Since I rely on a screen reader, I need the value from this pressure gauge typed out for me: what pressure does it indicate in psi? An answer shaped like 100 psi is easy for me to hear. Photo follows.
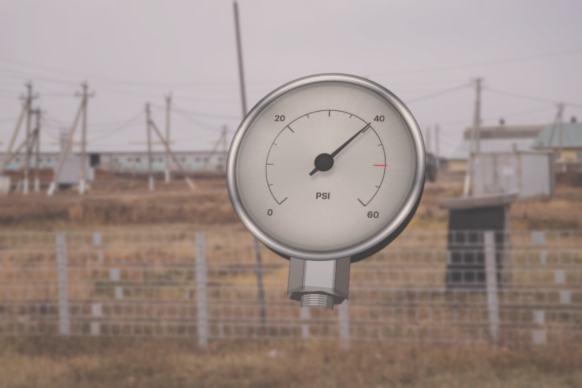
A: 40 psi
